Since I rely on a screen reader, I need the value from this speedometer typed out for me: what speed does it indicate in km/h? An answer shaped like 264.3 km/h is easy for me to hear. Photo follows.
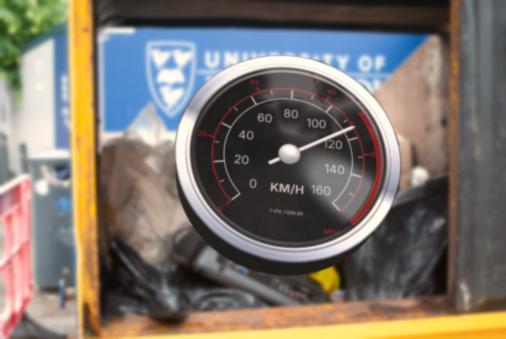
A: 115 km/h
